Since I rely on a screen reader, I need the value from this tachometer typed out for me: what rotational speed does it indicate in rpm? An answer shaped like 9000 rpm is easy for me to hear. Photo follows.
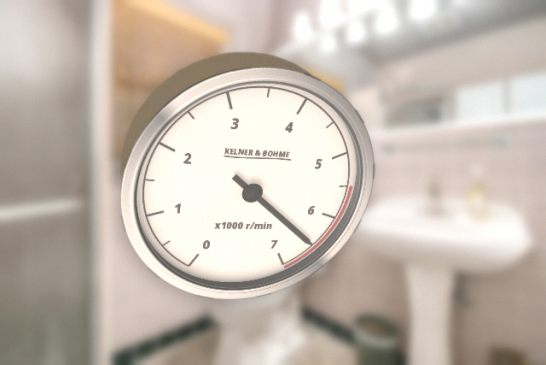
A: 6500 rpm
